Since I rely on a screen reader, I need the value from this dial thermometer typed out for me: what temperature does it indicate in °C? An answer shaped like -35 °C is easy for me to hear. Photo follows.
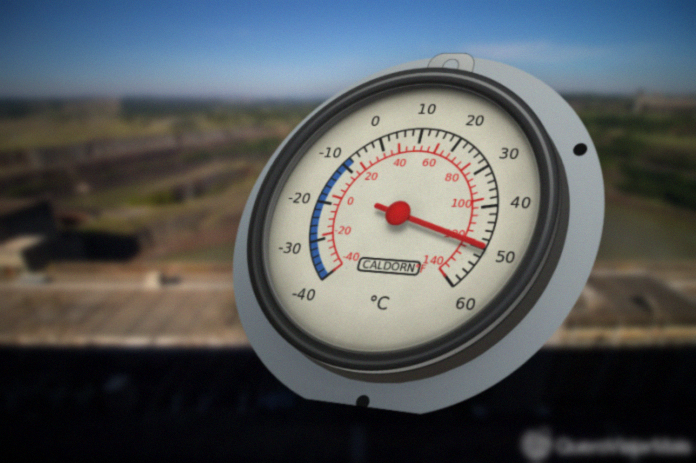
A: 50 °C
